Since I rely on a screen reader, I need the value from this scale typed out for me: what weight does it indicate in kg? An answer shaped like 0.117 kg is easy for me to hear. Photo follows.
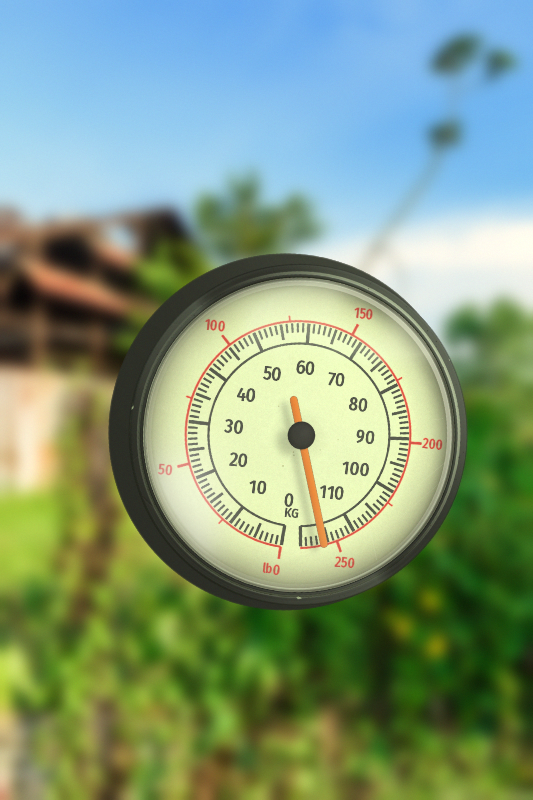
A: 116 kg
